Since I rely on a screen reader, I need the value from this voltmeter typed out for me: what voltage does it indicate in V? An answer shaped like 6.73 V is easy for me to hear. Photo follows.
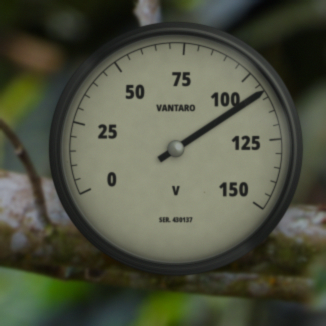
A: 107.5 V
